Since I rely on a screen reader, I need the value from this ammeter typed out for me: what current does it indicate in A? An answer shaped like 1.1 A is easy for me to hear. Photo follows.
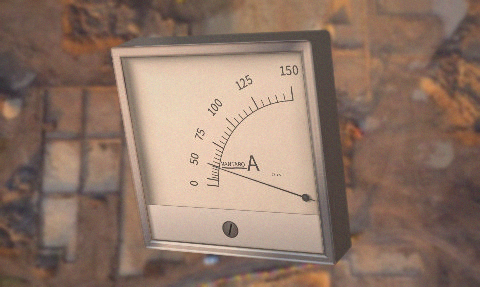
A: 50 A
